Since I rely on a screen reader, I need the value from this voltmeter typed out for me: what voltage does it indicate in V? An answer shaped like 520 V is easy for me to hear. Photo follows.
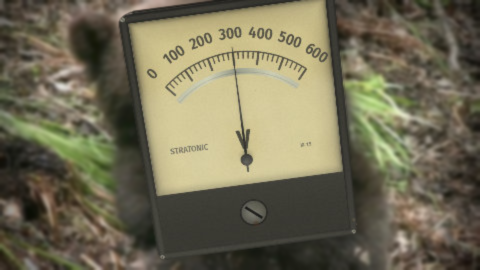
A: 300 V
